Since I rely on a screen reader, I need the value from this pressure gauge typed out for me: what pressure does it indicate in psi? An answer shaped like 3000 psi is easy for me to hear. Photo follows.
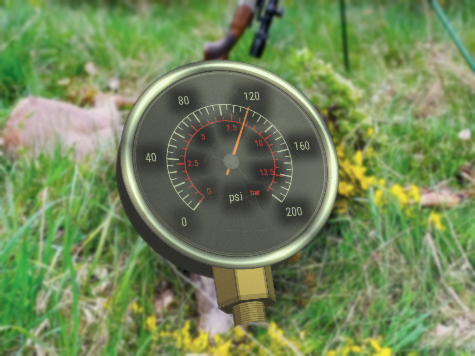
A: 120 psi
